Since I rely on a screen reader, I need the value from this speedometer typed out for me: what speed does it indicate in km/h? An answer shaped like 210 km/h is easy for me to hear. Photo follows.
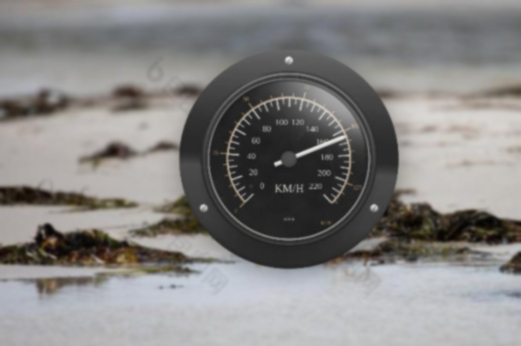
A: 165 km/h
